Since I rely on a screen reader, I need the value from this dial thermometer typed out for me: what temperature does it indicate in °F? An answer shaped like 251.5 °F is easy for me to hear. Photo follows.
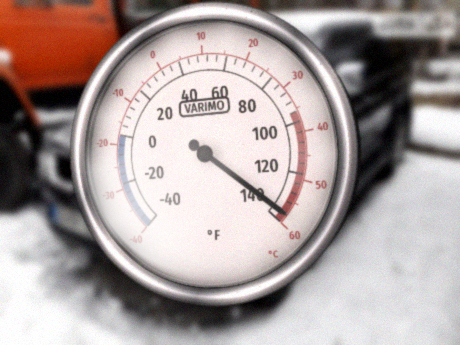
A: 136 °F
